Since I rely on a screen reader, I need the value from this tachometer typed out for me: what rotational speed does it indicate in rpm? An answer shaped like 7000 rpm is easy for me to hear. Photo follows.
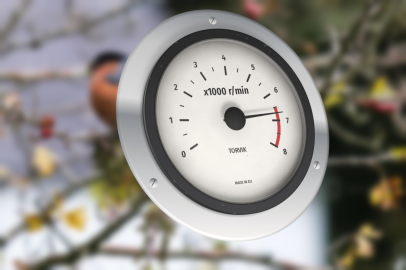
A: 6750 rpm
